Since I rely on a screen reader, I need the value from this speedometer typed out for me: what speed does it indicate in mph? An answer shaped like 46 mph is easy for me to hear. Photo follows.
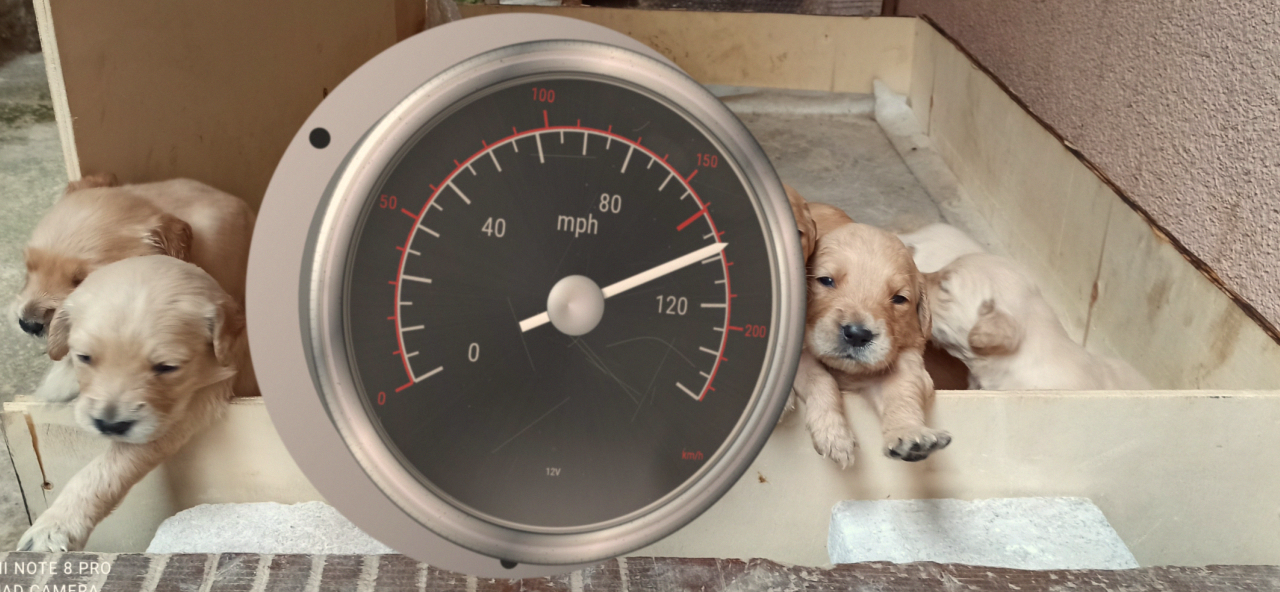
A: 107.5 mph
